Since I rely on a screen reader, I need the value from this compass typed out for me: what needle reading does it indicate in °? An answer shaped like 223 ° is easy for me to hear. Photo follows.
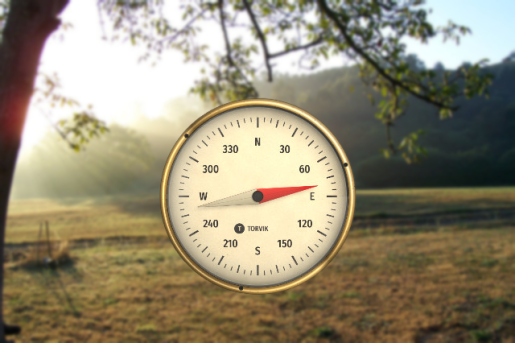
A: 80 °
